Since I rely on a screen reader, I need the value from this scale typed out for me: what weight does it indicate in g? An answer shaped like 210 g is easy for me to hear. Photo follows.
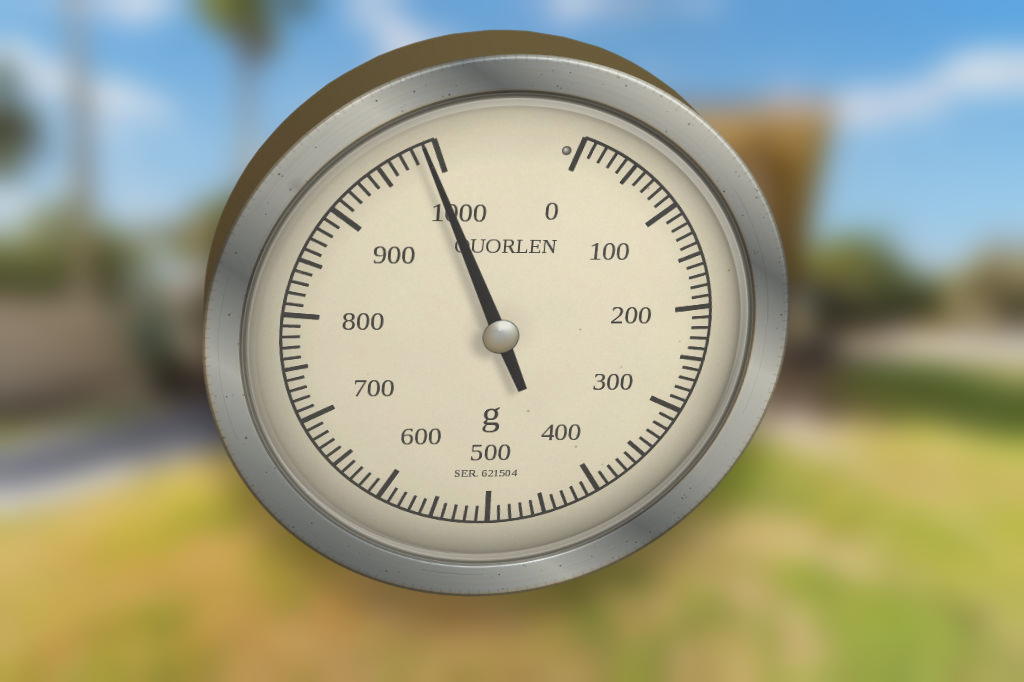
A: 990 g
